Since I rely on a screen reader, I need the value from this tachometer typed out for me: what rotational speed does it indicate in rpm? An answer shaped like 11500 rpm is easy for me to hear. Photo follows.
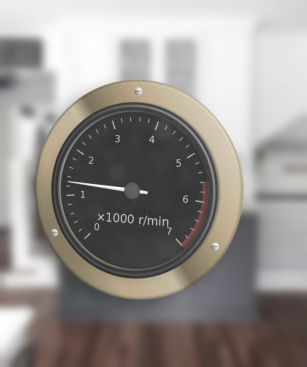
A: 1300 rpm
